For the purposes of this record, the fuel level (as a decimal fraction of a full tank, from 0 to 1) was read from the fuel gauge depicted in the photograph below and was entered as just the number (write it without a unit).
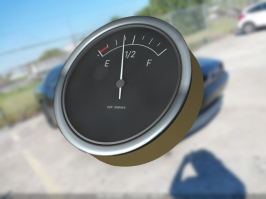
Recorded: 0.375
